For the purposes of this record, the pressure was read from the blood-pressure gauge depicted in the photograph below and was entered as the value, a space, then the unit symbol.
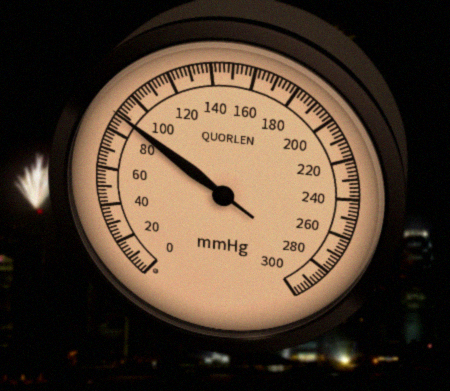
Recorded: 90 mmHg
